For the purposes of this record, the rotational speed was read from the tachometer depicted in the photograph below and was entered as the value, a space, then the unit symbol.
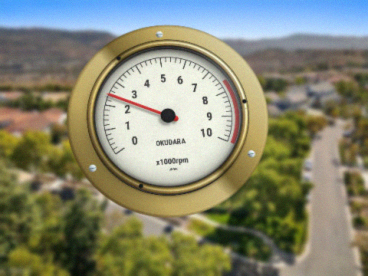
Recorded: 2400 rpm
